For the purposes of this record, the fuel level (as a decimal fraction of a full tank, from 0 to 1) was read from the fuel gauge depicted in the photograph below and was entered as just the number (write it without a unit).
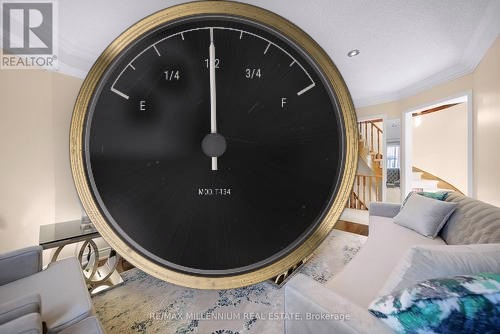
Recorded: 0.5
